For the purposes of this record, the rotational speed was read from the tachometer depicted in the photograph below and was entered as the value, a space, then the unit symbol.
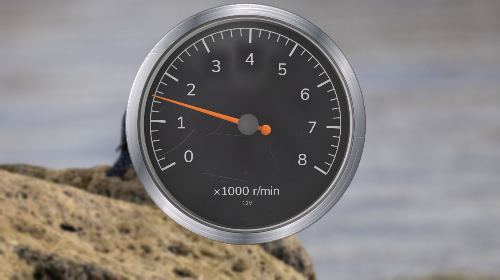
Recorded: 1500 rpm
